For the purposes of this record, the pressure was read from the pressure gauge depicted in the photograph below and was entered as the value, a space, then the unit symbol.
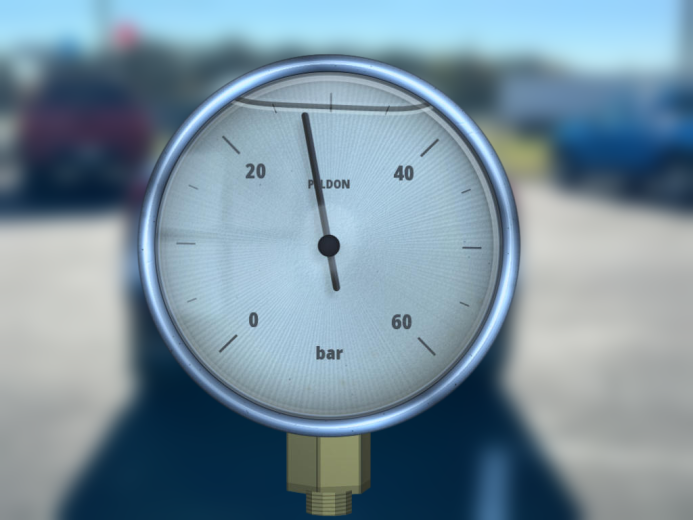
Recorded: 27.5 bar
